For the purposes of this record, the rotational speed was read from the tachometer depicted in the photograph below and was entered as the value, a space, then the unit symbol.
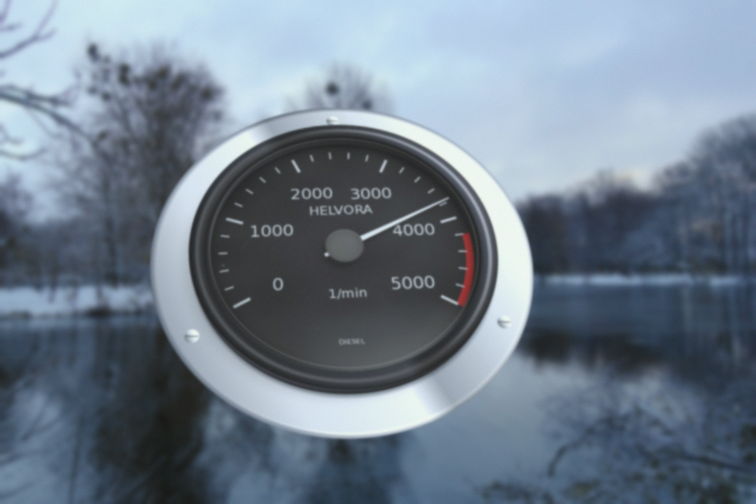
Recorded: 3800 rpm
